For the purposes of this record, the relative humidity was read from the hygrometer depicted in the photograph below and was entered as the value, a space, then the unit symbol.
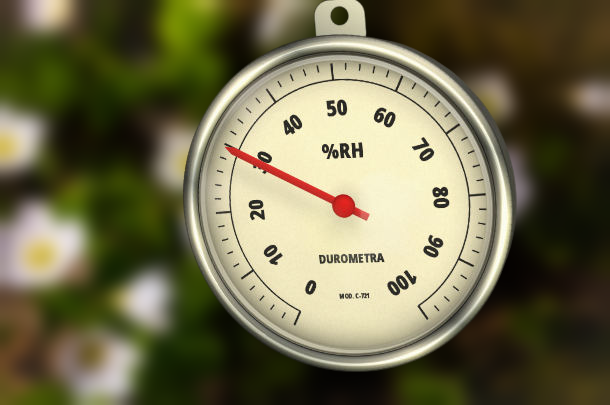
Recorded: 30 %
